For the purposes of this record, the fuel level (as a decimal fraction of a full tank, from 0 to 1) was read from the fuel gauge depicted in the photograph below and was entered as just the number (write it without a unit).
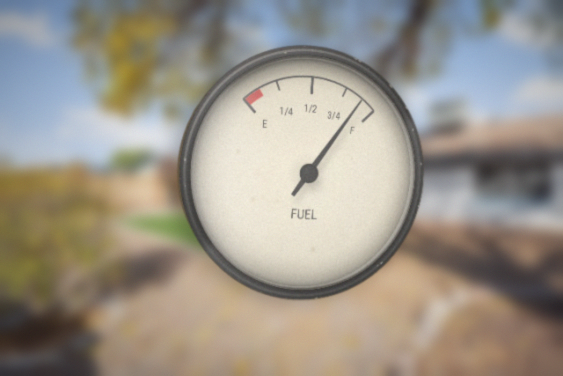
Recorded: 0.875
